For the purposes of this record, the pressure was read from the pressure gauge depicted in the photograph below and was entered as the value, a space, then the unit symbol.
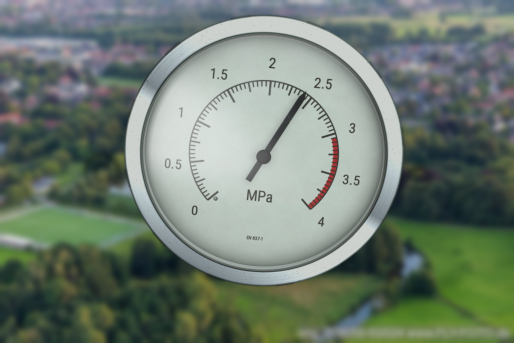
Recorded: 2.4 MPa
